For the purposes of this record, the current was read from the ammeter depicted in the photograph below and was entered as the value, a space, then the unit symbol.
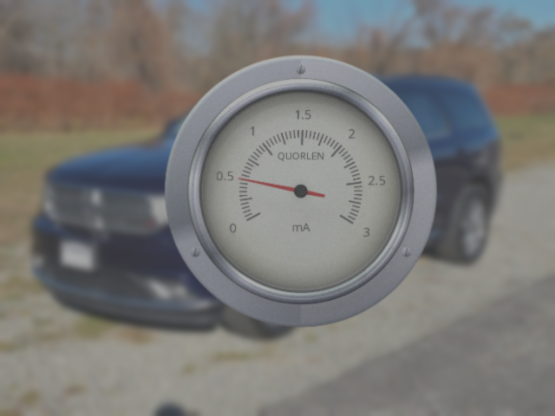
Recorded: 0.5 mA
